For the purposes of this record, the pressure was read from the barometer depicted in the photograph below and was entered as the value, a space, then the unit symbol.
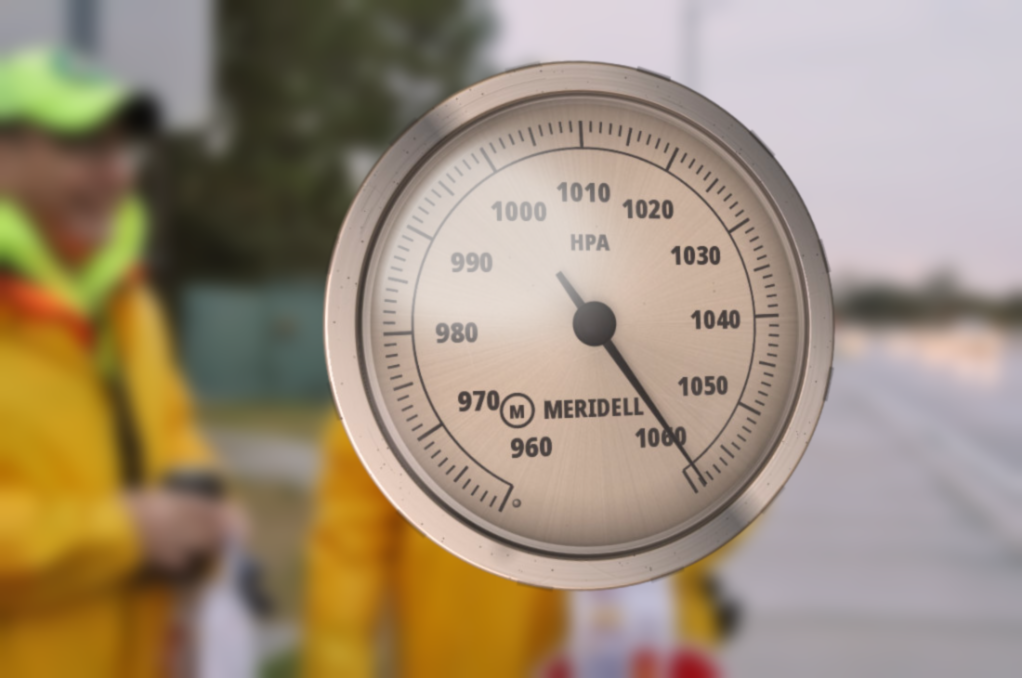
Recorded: 1059 hPa
